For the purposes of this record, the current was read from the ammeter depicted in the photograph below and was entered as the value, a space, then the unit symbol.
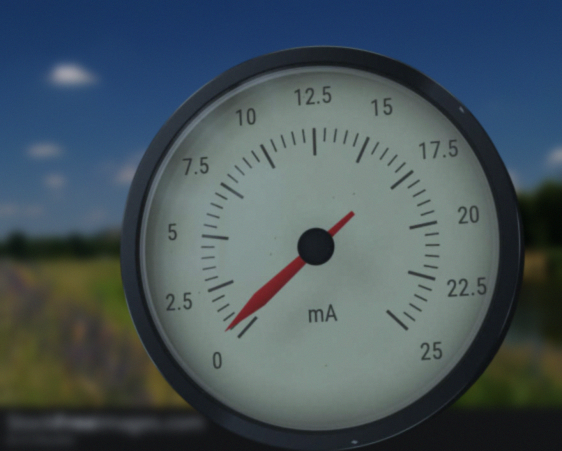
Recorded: 0.5 mA
